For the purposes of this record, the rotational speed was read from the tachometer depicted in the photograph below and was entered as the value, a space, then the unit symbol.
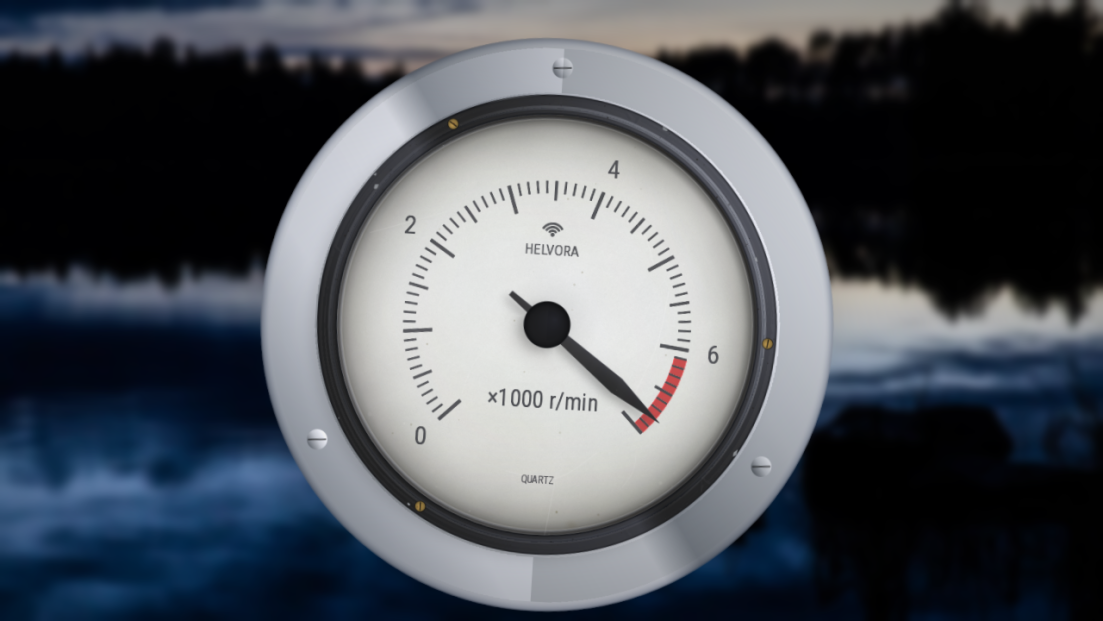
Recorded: 6800 rpm
